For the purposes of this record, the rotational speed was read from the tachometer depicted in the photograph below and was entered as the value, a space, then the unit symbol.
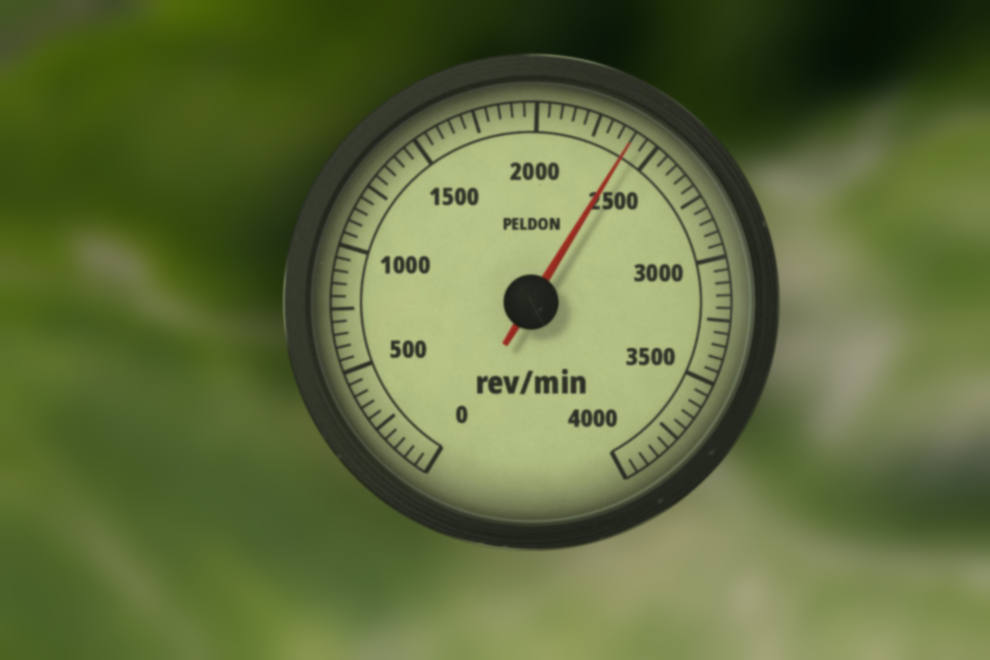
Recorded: 2400 rpm
